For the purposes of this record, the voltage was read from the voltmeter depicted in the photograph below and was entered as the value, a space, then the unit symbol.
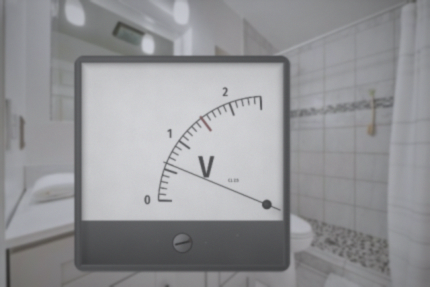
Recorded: 0.6 V
